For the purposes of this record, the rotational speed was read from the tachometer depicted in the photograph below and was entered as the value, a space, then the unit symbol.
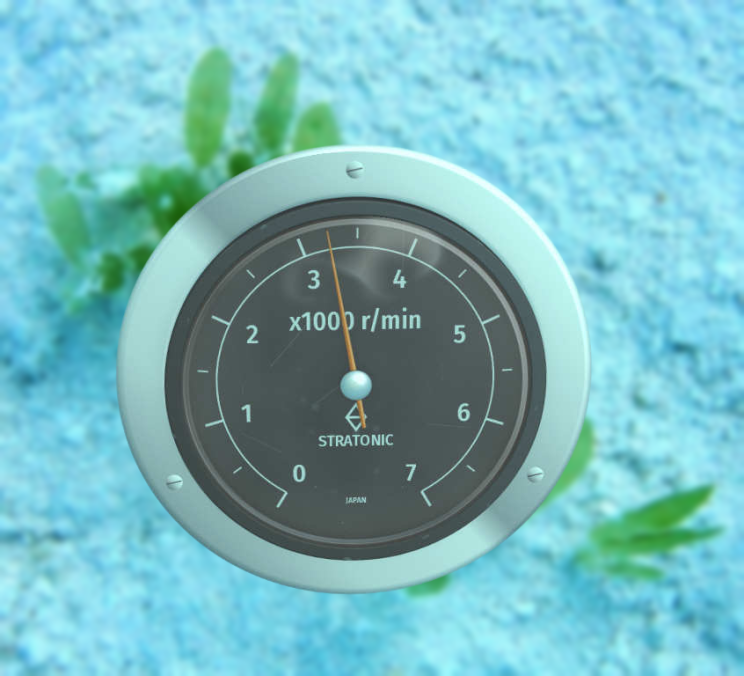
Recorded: 3250 rpm
